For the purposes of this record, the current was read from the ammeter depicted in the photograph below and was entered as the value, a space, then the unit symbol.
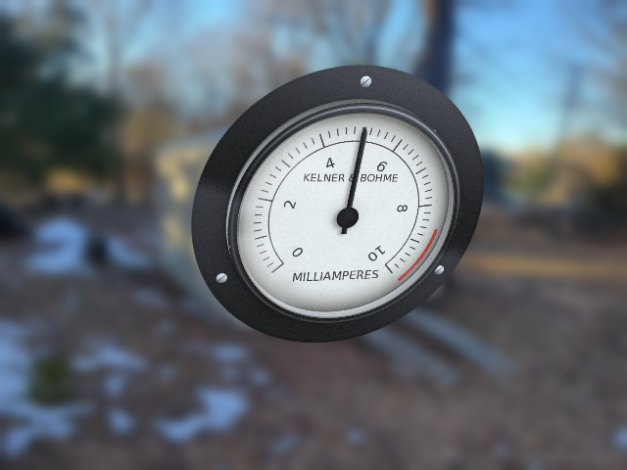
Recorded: 5 mA
